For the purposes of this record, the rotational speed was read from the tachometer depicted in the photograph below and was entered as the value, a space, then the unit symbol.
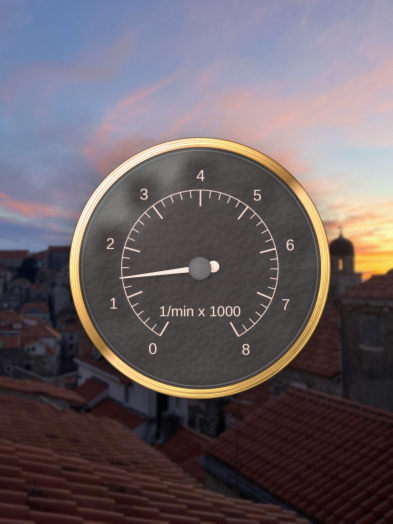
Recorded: 1400 rpm
